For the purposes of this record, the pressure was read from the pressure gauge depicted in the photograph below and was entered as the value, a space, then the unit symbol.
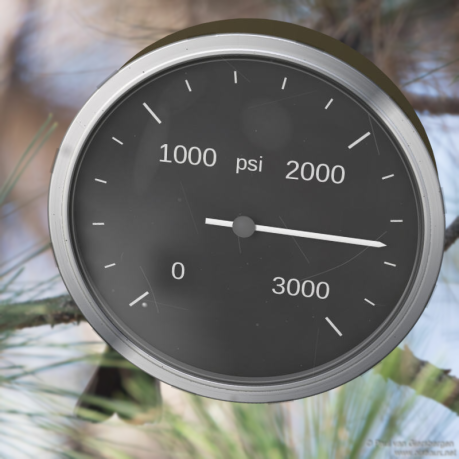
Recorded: 2500 psi
